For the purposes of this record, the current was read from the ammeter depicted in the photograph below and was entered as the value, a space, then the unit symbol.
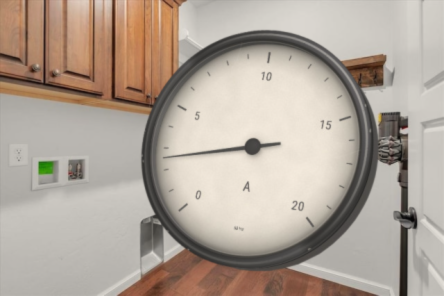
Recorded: 2.5 A
